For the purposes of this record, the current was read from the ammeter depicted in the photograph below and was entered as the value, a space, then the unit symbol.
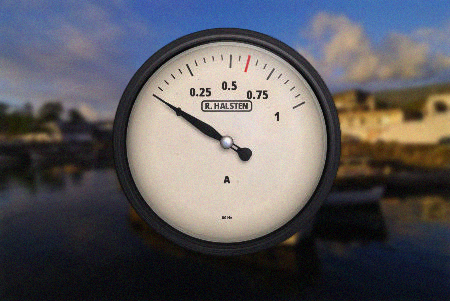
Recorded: 0 A
